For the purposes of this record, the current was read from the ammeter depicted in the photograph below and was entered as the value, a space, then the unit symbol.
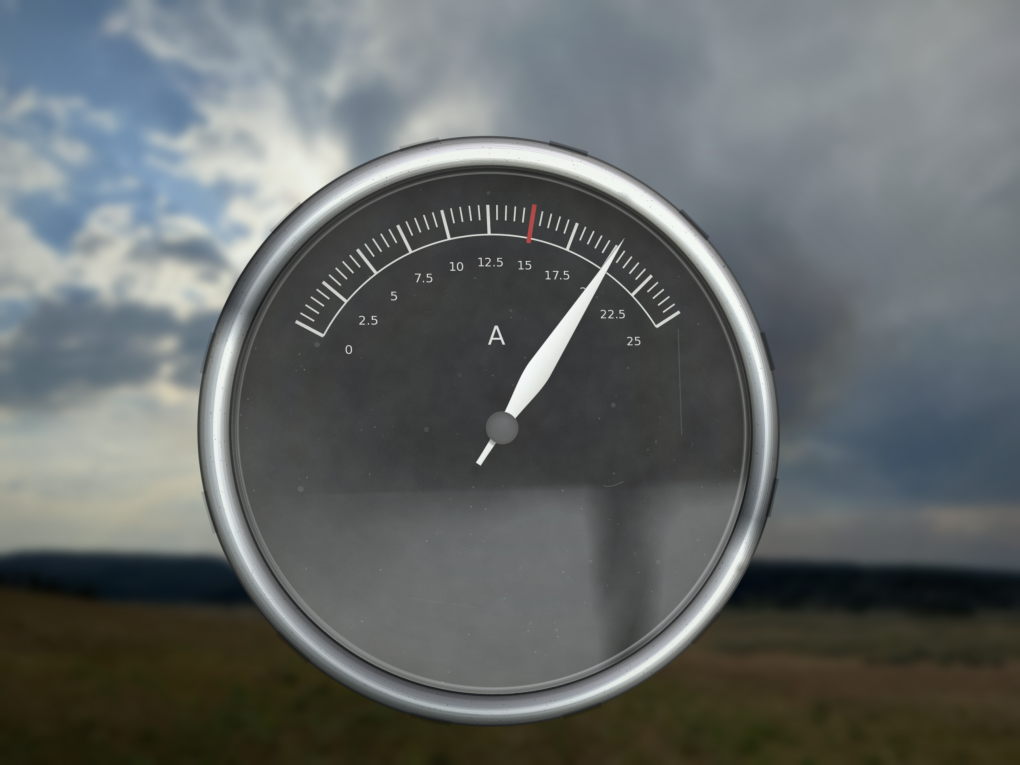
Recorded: 20 A
